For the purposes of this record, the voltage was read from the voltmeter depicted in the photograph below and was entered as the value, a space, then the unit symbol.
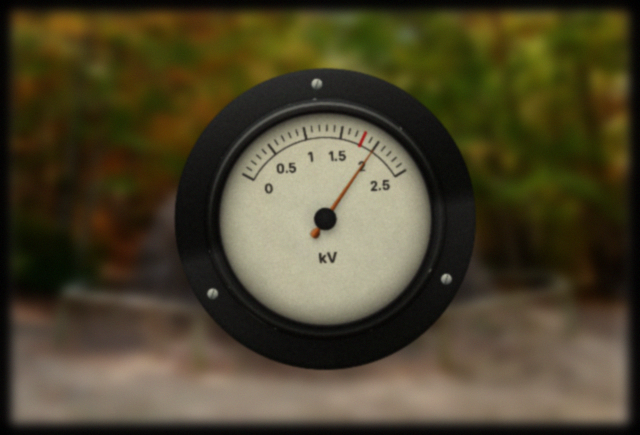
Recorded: 2 kV
